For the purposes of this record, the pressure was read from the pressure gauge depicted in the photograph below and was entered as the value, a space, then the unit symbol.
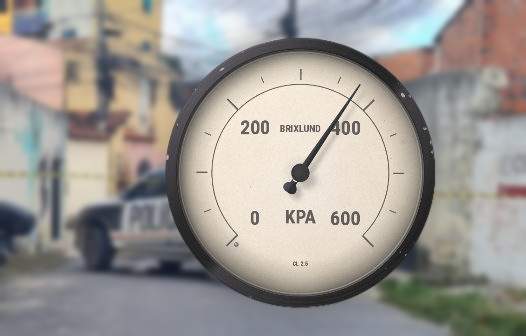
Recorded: 375 kPa
